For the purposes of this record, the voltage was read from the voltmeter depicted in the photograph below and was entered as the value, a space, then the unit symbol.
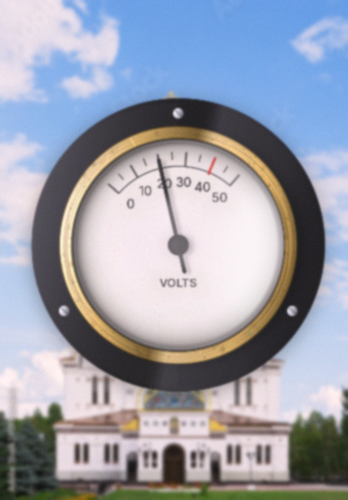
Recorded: 20 V
